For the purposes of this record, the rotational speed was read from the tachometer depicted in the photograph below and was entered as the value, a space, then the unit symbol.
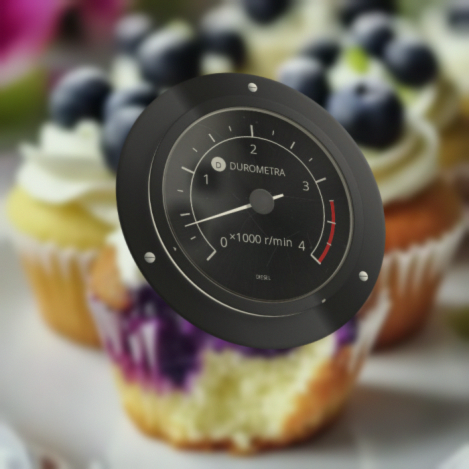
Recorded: 375 rpm
